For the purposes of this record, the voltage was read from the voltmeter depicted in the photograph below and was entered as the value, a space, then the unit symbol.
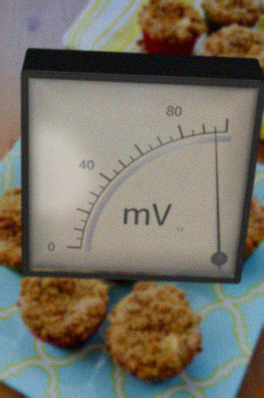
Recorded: 95 mV
